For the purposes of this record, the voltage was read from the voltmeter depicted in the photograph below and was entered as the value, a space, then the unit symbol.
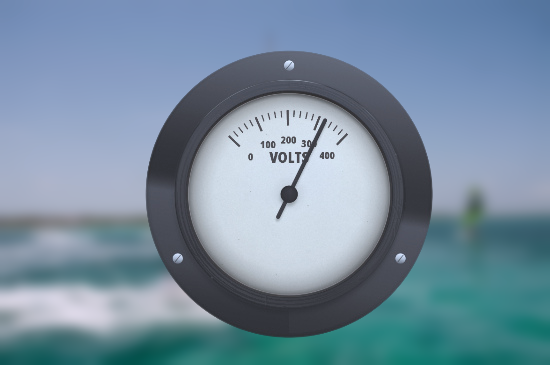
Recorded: 320 V
